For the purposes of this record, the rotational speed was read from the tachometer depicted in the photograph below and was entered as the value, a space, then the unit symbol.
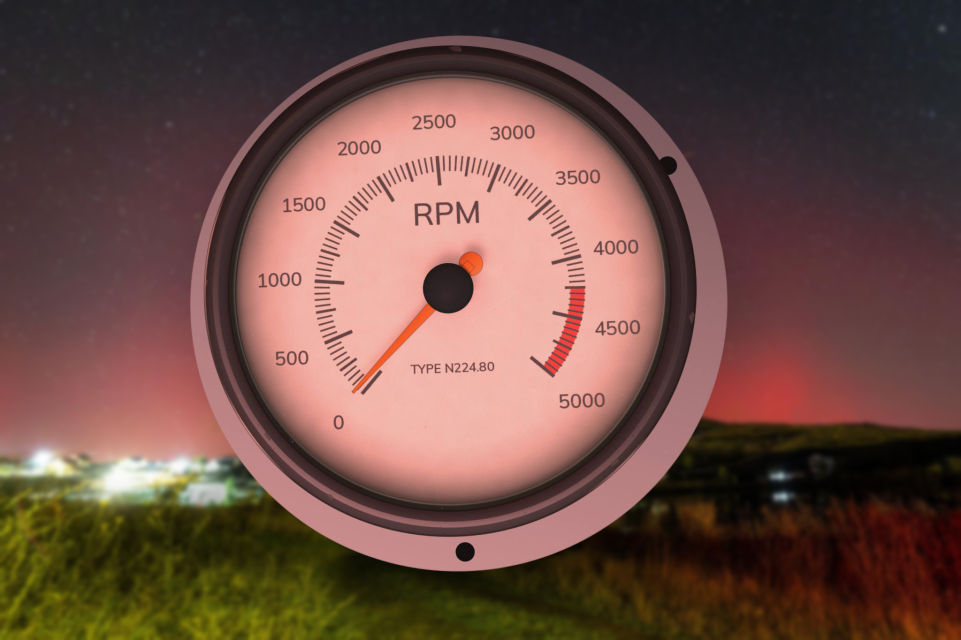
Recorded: 50 rpm
